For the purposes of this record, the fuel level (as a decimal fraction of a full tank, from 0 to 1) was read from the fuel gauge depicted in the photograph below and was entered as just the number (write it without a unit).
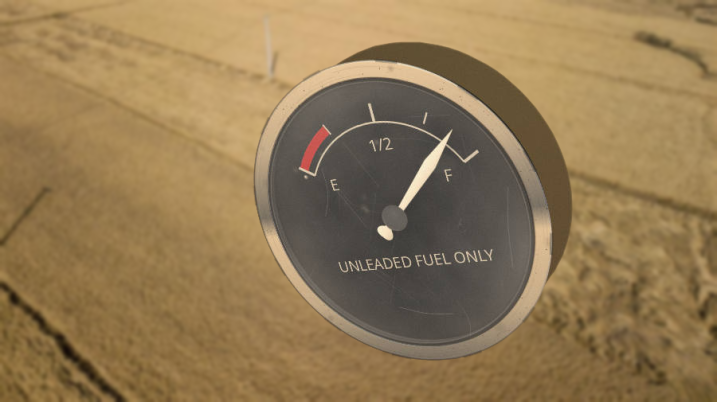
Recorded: 0.875
